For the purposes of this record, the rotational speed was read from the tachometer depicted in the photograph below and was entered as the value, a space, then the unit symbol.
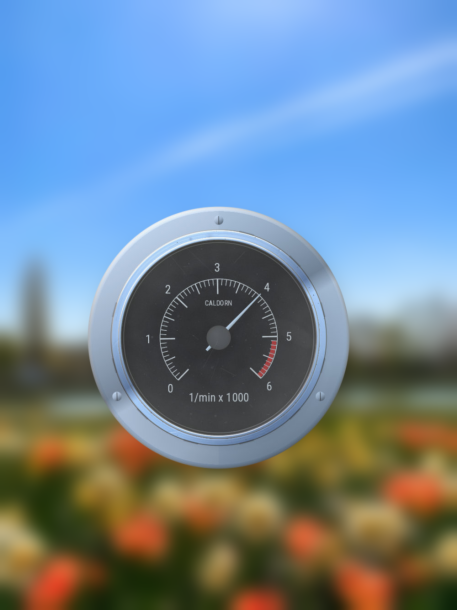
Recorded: 4000 rpm
